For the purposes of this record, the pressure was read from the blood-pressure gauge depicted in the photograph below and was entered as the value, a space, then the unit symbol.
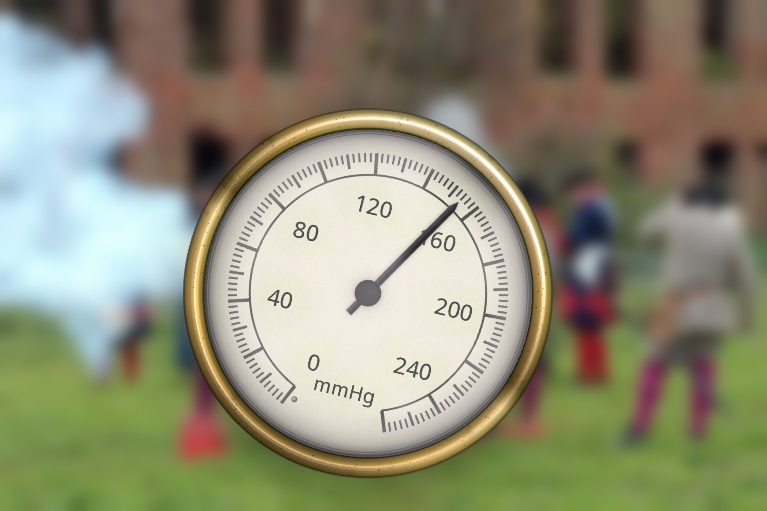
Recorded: 154 mmHg
